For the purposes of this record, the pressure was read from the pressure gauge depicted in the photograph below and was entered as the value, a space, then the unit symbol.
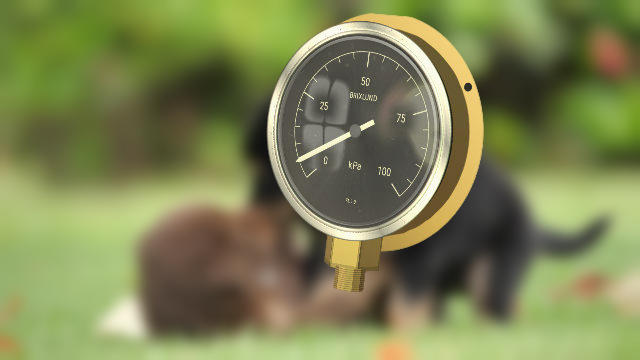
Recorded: 5 kPa
